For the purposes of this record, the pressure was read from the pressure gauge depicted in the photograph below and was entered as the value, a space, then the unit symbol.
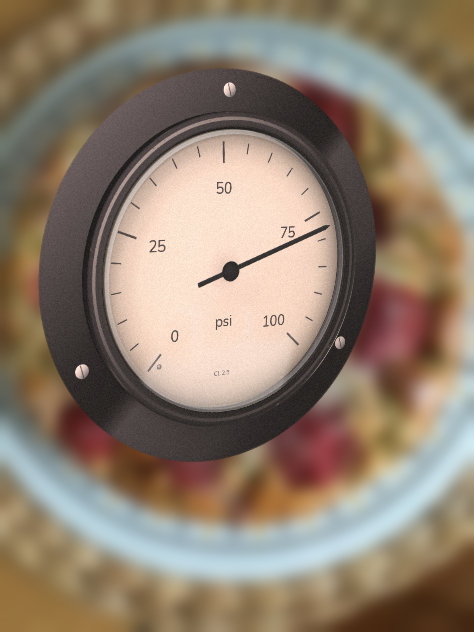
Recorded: 77.5 psi
